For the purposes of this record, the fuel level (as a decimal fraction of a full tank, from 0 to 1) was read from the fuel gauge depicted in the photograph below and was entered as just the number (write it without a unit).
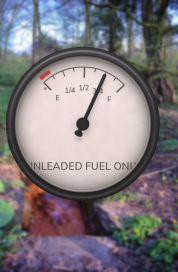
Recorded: 0.75
